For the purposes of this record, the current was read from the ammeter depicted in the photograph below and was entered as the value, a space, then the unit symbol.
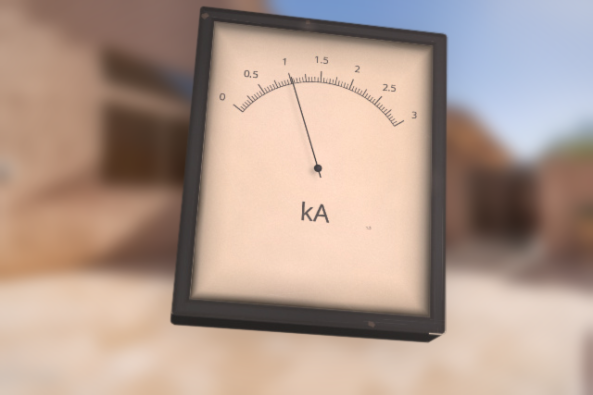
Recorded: 1 kA
